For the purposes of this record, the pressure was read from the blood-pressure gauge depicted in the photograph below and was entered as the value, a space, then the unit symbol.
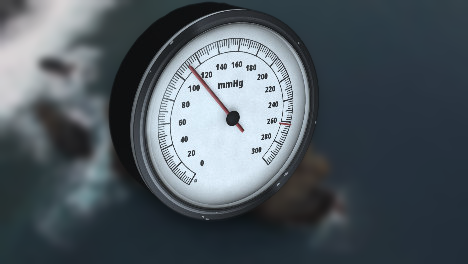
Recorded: 110 mmHg
